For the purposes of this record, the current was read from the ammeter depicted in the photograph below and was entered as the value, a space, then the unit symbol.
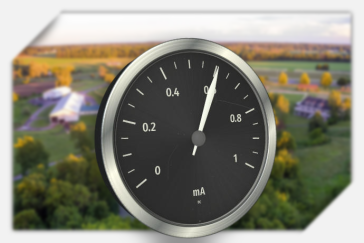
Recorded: 0.6 mA
